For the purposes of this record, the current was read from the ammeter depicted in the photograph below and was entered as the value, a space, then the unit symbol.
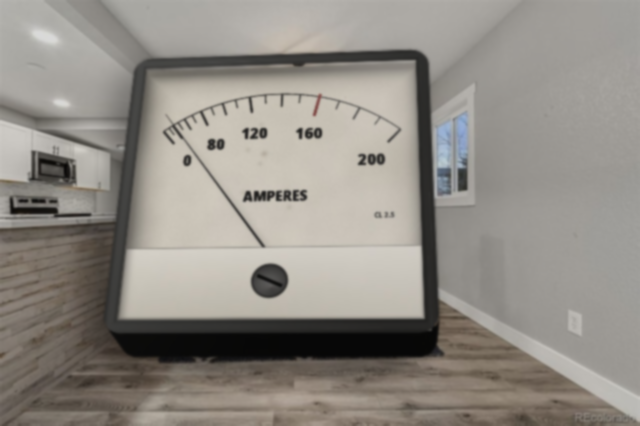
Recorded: 40 A
